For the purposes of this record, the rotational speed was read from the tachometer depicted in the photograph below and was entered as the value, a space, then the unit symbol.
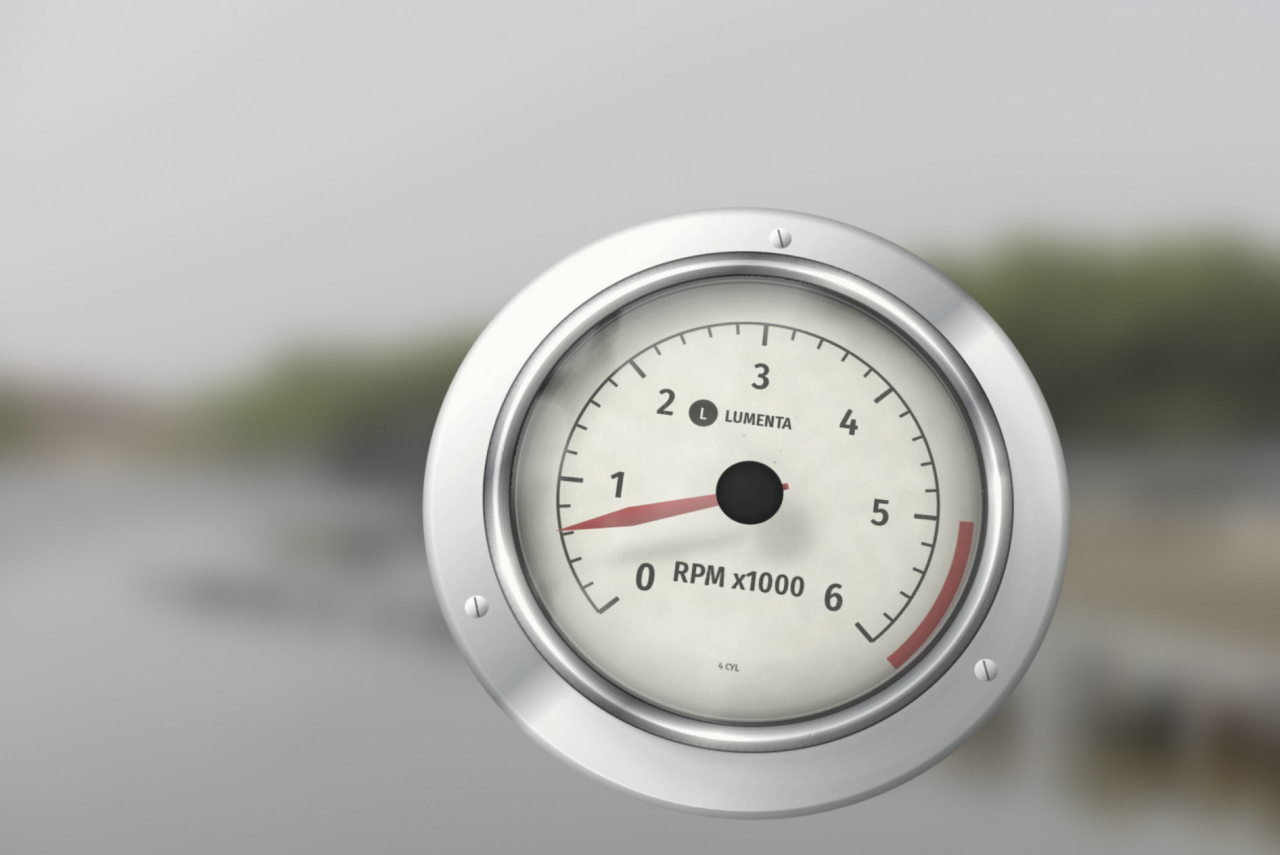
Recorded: 600 rpm
